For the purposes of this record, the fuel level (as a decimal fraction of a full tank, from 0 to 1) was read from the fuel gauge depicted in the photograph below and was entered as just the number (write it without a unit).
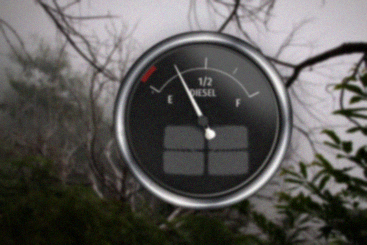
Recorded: 0.25
